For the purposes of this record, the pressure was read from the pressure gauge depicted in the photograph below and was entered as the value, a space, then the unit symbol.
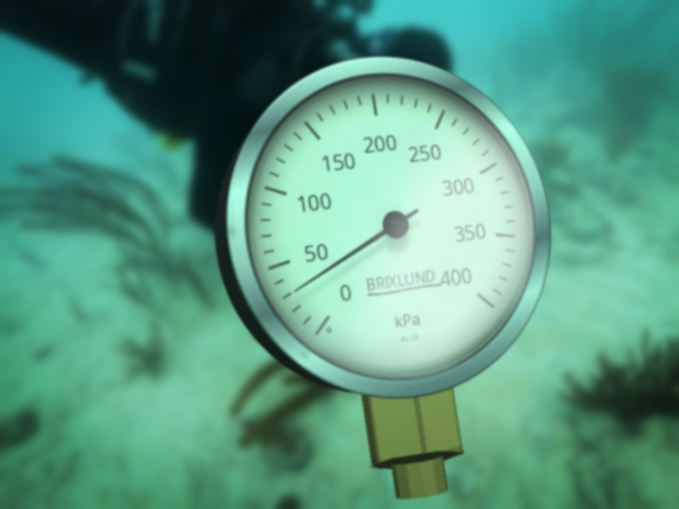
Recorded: 30 kPa
